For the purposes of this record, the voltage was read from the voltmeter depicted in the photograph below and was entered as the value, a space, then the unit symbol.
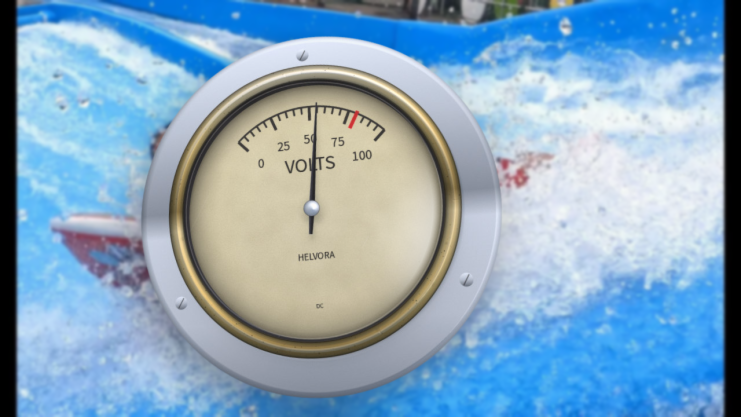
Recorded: 55 V
